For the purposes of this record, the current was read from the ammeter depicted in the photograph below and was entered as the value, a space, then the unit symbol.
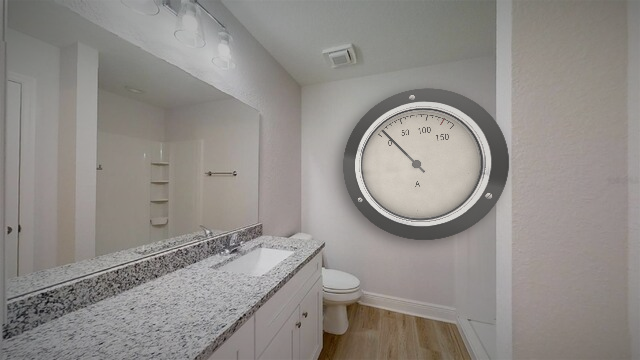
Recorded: 10 A
